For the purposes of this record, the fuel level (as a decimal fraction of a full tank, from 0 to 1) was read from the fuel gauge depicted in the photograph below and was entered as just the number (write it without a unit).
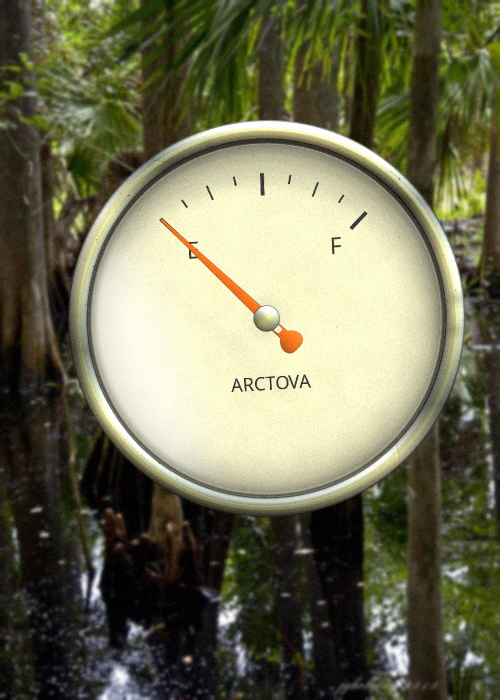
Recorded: 0
